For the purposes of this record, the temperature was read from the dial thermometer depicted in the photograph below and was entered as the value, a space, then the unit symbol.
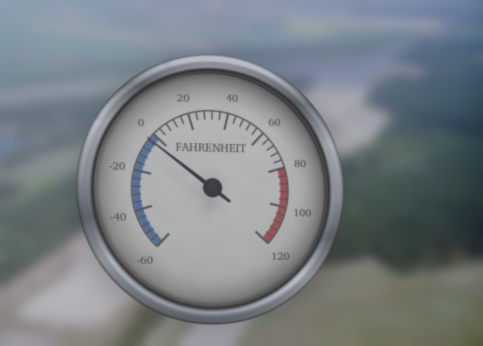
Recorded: -4 °F
